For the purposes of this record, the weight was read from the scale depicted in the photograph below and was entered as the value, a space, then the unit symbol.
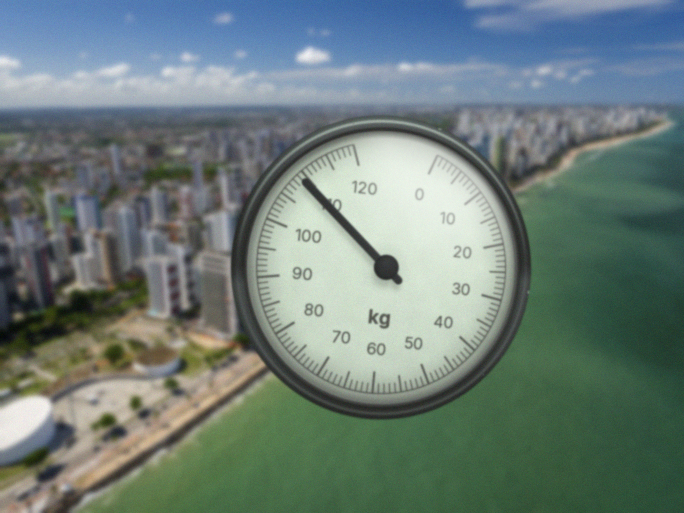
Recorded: 109 kg
